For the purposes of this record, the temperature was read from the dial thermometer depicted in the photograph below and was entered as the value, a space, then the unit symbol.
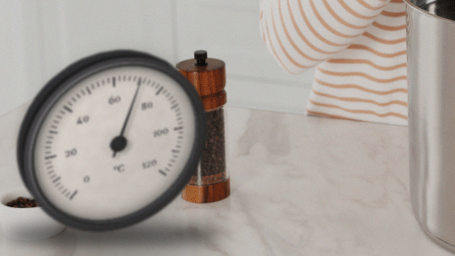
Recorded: 70 °C
